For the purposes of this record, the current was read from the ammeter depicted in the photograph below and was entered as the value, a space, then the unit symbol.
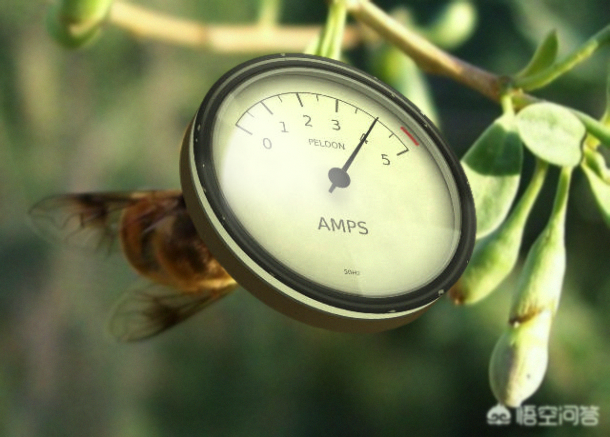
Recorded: 4 A
